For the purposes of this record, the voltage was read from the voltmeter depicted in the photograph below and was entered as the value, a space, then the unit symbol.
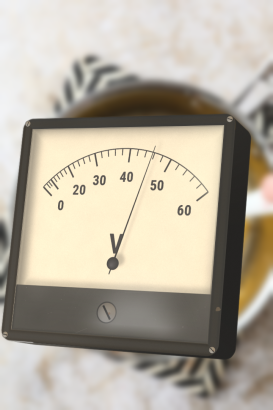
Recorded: 46 V
